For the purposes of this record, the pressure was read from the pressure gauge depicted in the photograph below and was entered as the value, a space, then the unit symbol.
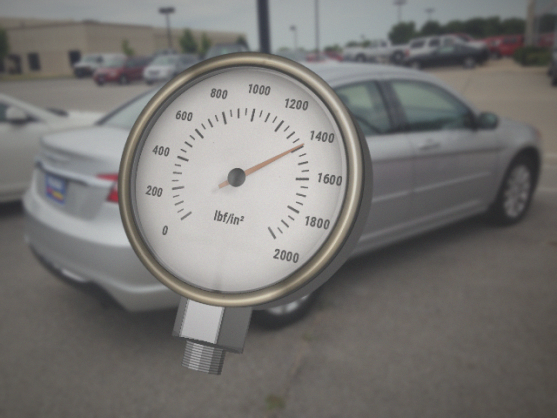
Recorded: 1400 psi
